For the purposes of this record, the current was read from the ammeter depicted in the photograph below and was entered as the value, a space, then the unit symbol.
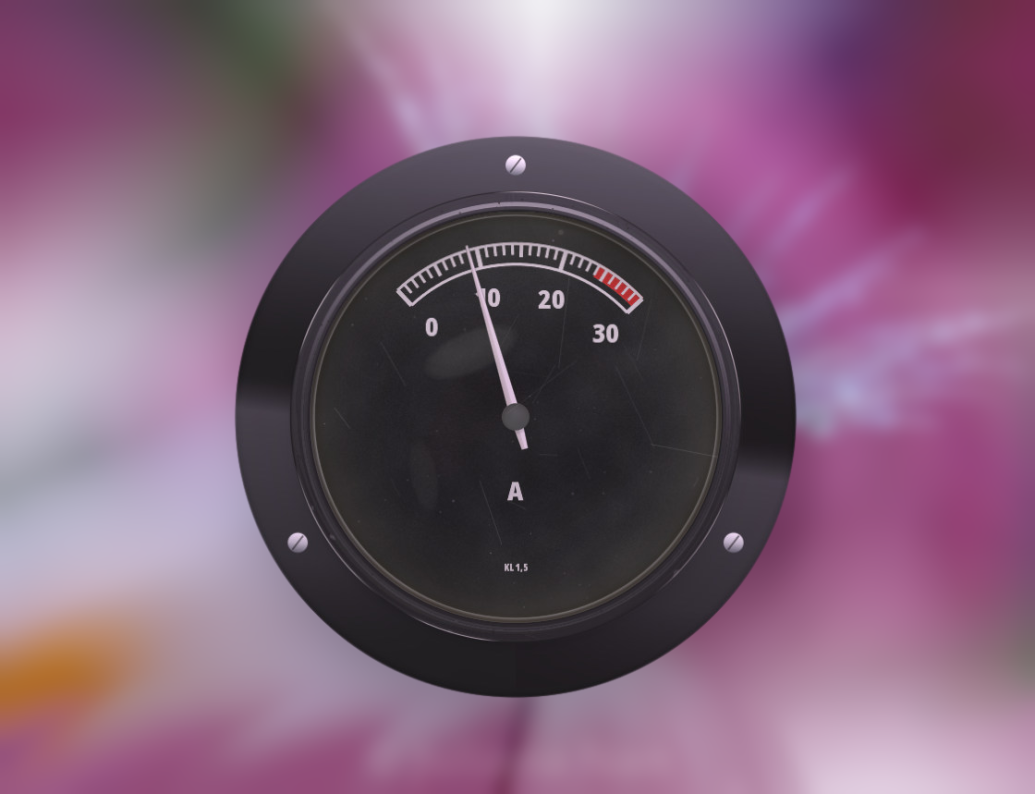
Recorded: 9 A
